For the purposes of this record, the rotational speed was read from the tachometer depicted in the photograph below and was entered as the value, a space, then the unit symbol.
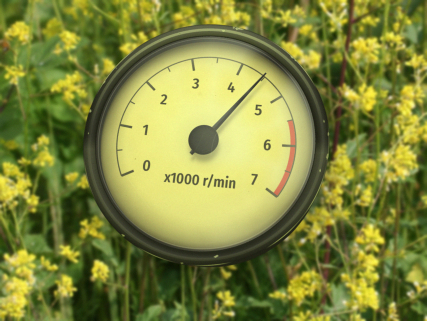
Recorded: 4500 rpm
